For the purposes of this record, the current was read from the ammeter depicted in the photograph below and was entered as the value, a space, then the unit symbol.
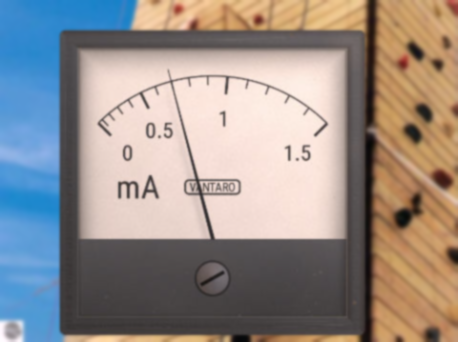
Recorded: 0.7 mA
